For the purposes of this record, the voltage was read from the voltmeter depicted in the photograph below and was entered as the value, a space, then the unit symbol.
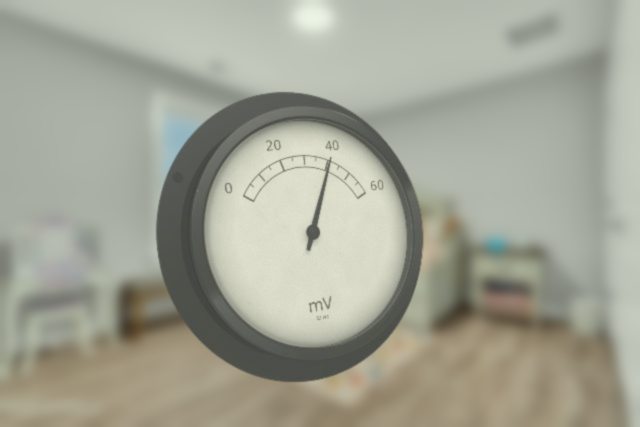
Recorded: 40 mV
